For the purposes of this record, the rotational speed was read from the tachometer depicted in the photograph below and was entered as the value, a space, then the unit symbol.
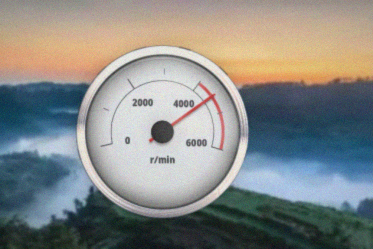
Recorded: 4500 rpm
